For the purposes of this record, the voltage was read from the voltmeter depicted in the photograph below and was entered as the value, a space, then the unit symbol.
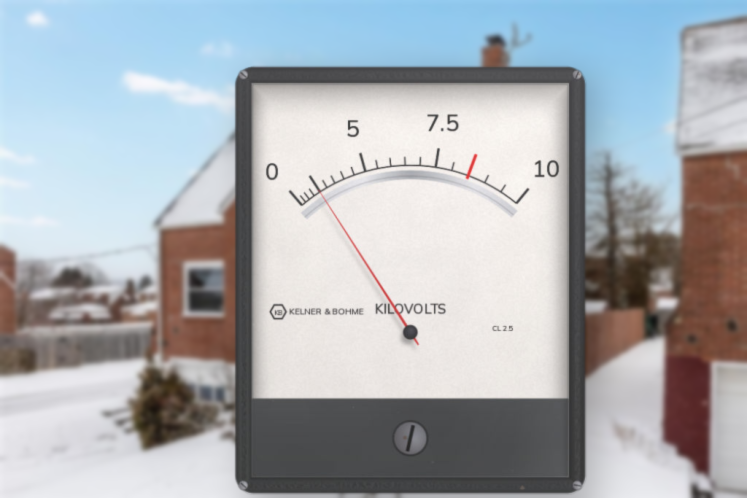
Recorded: 2.5 kV
